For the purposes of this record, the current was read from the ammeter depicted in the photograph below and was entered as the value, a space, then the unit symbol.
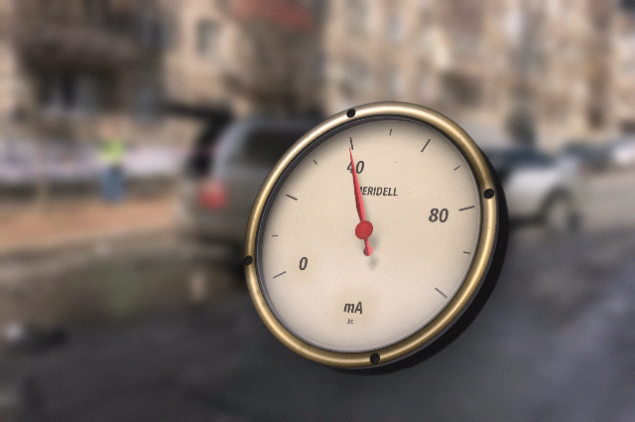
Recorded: 40 mA
